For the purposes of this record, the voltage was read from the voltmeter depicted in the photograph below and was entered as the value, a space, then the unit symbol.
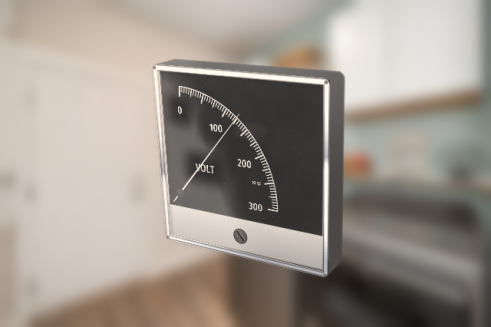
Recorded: 125 V
